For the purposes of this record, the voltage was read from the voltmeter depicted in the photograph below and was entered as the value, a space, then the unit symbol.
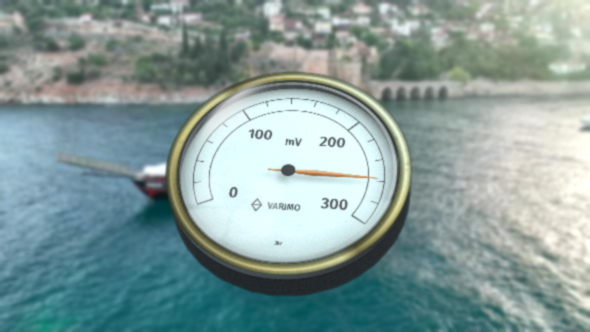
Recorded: 260 mV
